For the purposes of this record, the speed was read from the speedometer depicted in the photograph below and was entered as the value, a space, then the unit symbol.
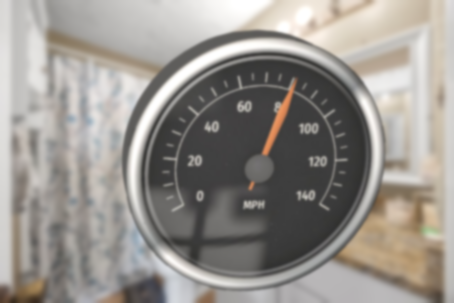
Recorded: 80 mph
